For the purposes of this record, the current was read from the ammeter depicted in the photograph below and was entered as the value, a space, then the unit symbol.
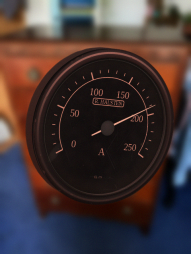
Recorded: 190 A
